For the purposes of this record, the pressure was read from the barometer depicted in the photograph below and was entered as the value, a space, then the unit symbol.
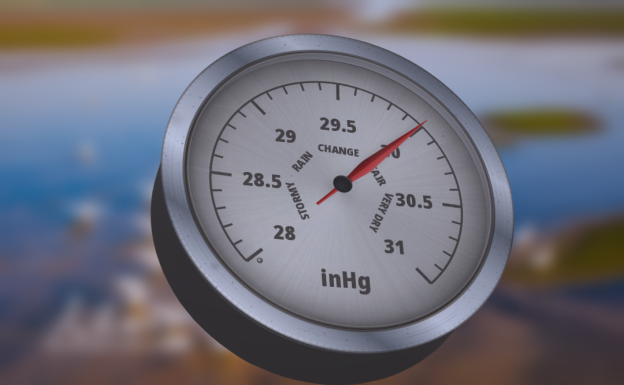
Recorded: 30 inHg
